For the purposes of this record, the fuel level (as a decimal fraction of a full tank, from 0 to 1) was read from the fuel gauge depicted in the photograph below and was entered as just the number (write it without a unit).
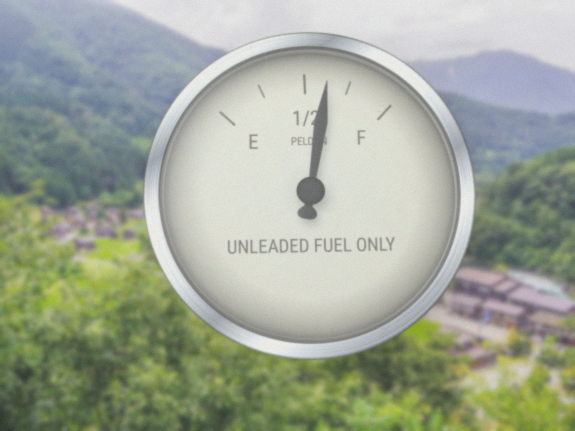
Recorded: 0.625
